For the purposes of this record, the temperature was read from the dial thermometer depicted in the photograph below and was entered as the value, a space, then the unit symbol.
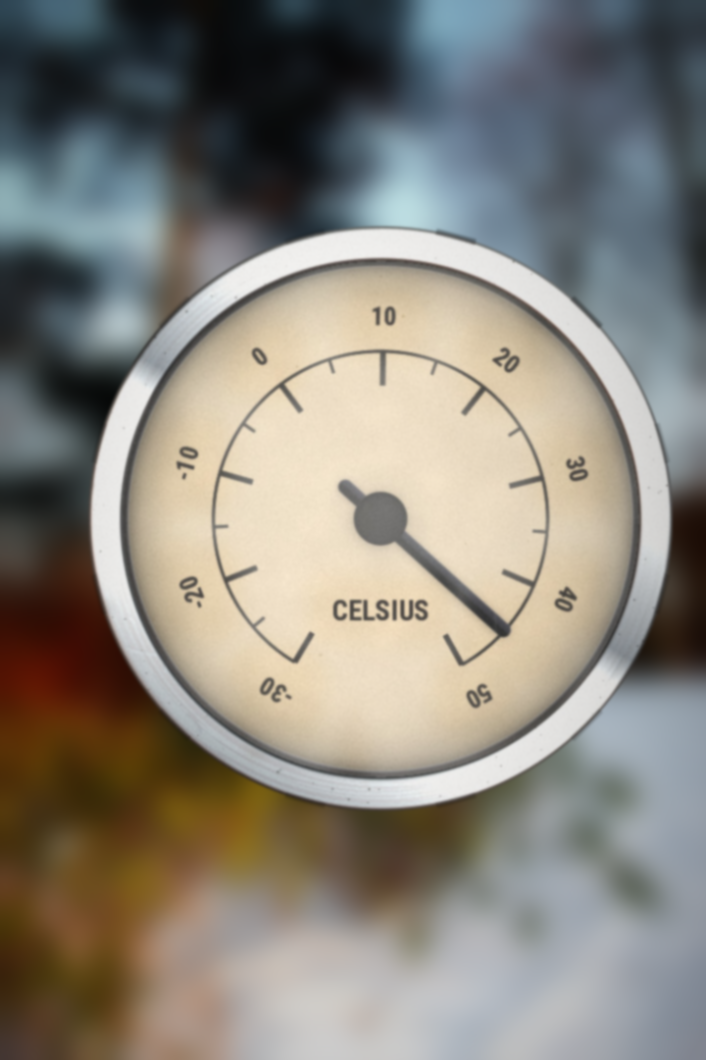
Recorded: 45 °C
